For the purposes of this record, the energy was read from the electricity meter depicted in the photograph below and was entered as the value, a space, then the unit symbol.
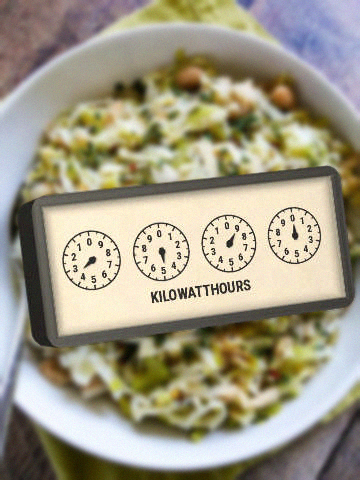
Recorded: 3490 kWh
